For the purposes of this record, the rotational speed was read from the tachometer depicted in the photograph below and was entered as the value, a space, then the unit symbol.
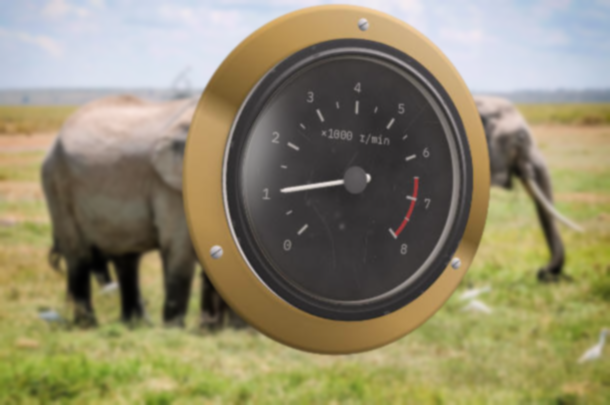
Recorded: 1000 rpm
